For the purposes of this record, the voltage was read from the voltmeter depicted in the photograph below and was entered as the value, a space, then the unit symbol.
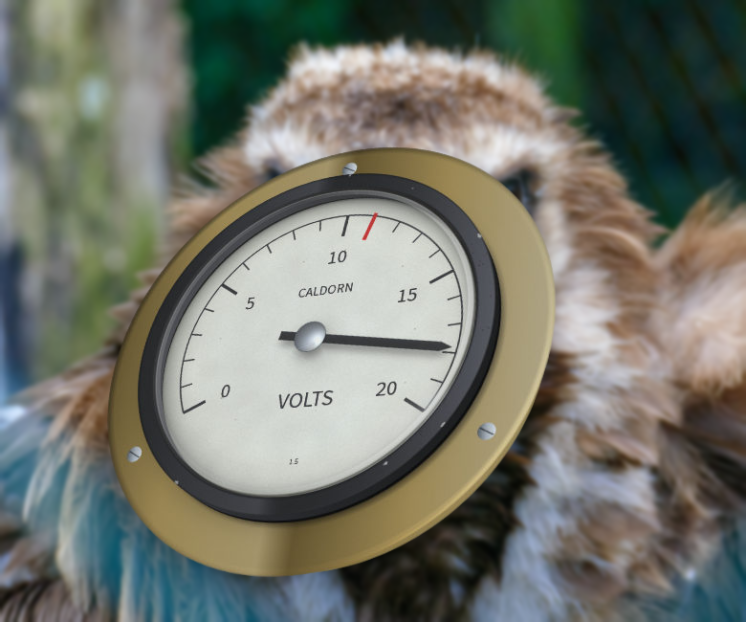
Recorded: 18 V
